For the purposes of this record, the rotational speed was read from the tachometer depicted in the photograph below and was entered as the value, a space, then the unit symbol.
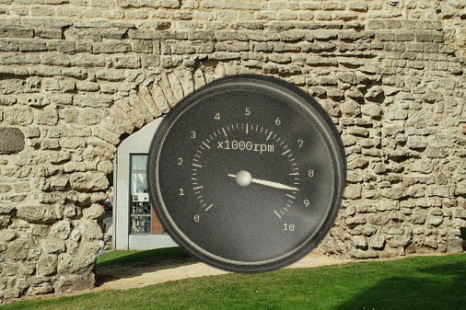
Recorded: 8600 rpm
